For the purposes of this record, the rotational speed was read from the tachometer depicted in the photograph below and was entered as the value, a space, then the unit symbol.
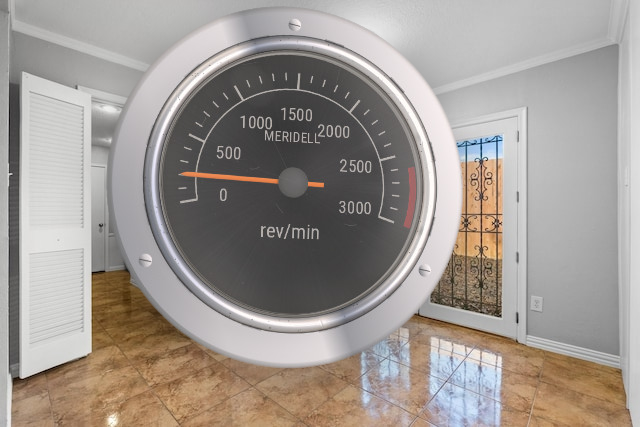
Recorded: 200 rpm
